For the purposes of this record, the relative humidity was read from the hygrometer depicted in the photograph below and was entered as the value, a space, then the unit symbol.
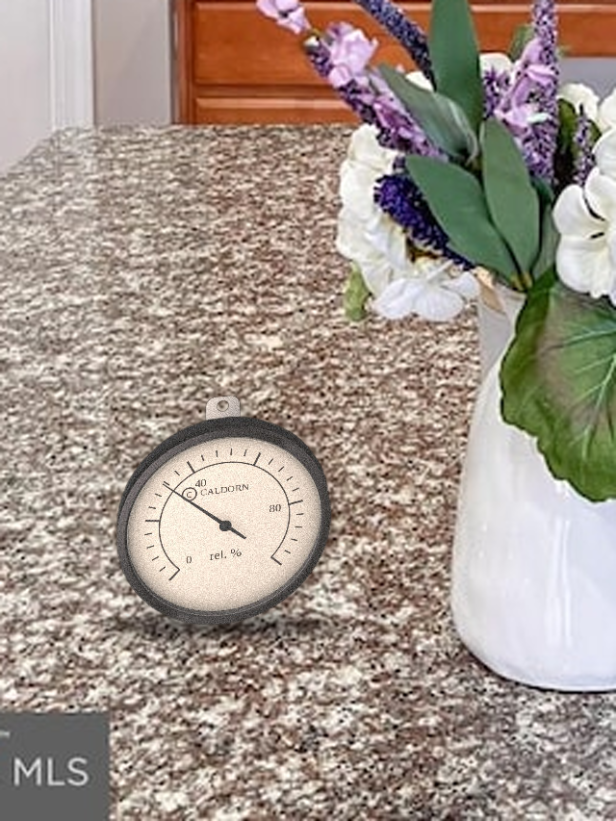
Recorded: 32 %
